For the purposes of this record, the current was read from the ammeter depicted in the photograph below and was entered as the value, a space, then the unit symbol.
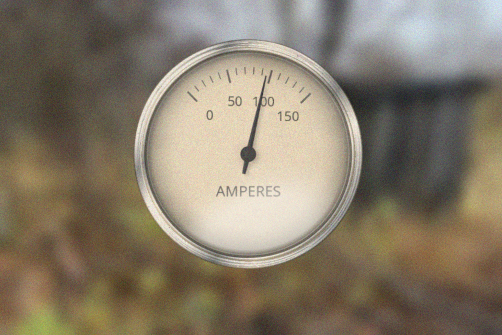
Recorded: 95 A
